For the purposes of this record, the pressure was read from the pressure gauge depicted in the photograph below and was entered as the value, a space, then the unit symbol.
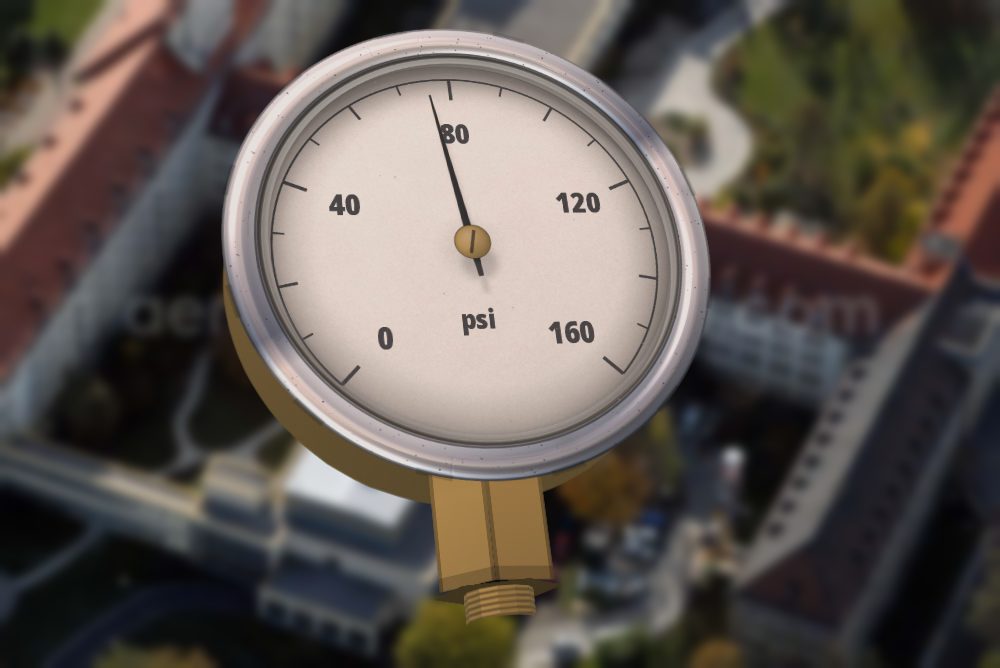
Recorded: 75 psi
